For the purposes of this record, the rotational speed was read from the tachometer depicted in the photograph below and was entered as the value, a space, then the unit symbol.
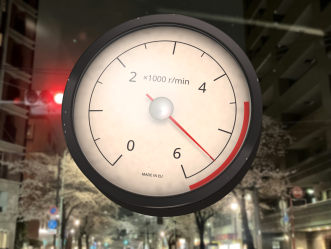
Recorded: 5500 rpm
